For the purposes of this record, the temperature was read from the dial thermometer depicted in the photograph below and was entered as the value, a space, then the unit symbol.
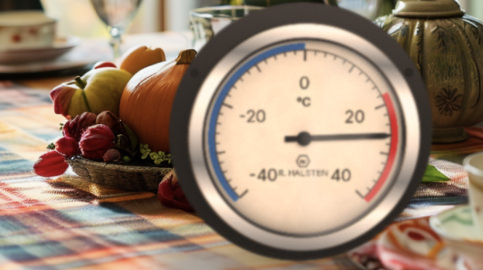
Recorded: 26 °C
